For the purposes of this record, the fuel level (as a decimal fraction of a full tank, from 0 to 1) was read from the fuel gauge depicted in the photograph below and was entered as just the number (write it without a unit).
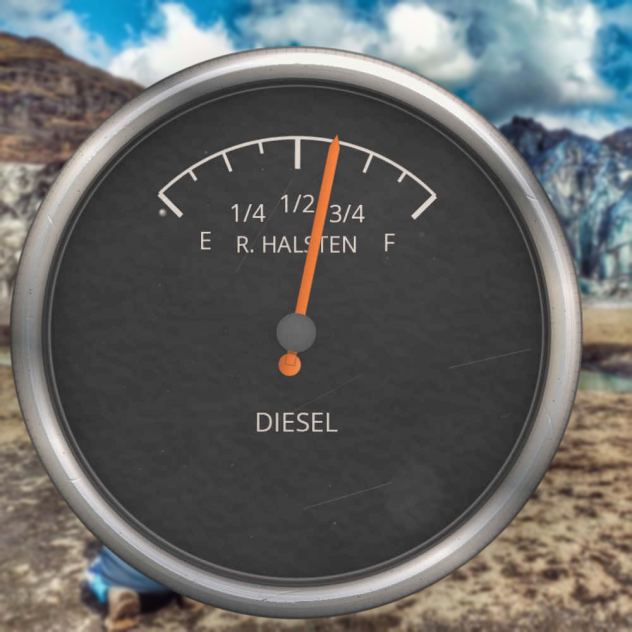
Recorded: 0.625
